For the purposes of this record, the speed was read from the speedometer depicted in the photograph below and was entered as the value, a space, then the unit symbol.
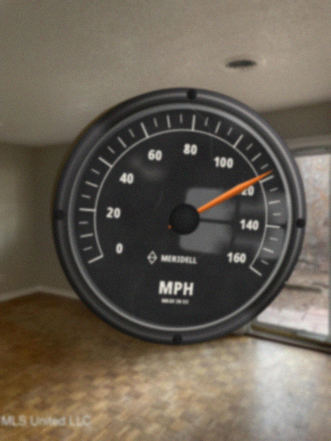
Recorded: 117.5 mph
